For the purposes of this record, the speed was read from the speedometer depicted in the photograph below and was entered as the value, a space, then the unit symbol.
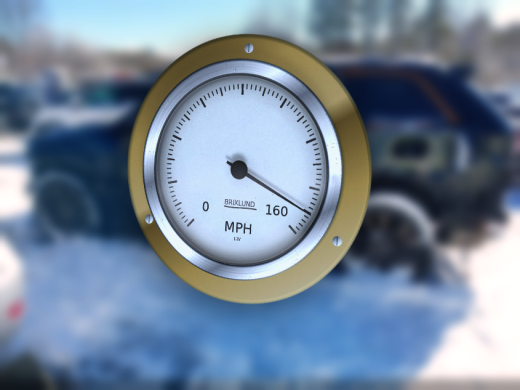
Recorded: 150 mph
